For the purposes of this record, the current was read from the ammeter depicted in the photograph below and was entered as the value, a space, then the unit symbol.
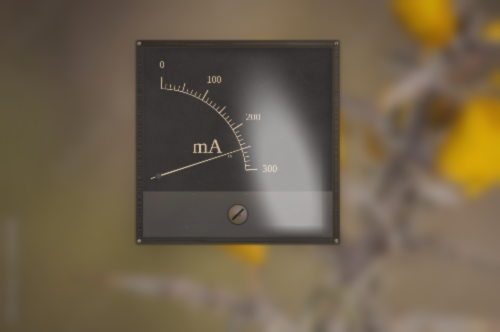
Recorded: 250 mA
